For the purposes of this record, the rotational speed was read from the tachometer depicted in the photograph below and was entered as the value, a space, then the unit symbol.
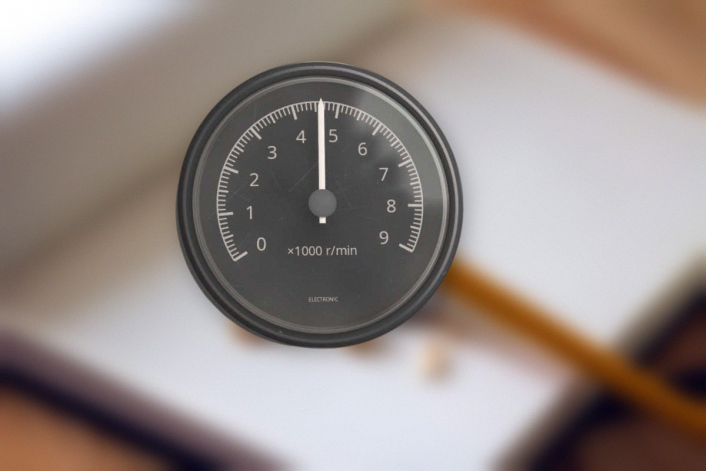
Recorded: 4600 rpm
